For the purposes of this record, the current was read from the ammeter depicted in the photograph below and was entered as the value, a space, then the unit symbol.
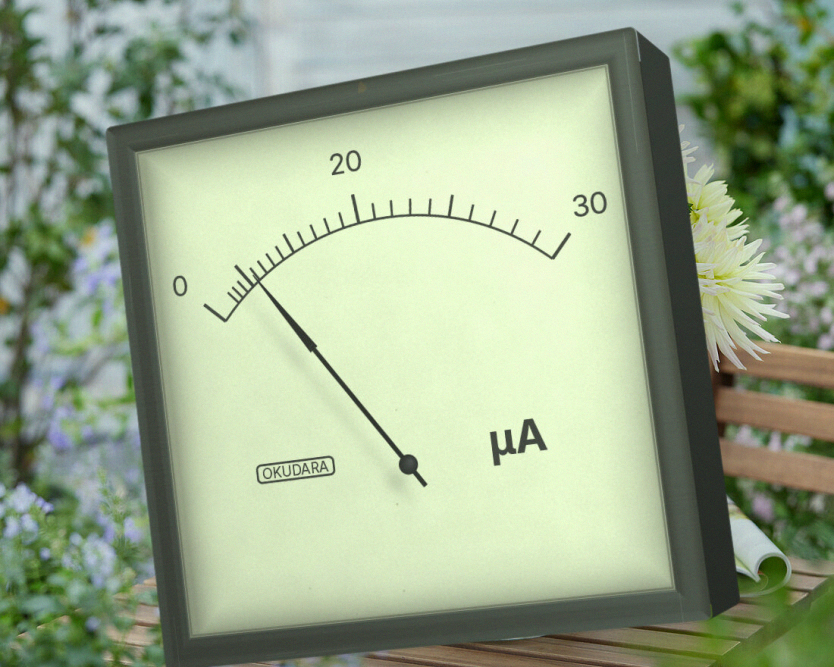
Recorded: 11 µA
